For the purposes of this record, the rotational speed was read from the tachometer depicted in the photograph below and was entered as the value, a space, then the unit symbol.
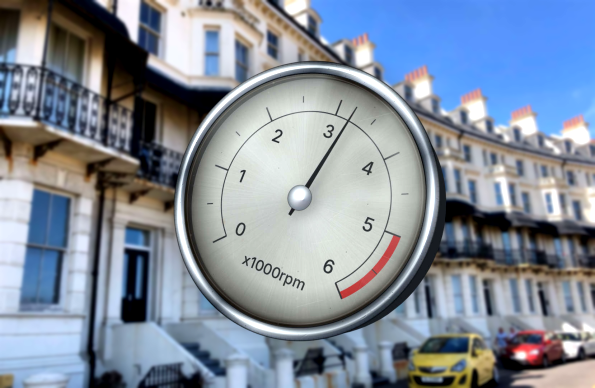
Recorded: 3250 rpm
